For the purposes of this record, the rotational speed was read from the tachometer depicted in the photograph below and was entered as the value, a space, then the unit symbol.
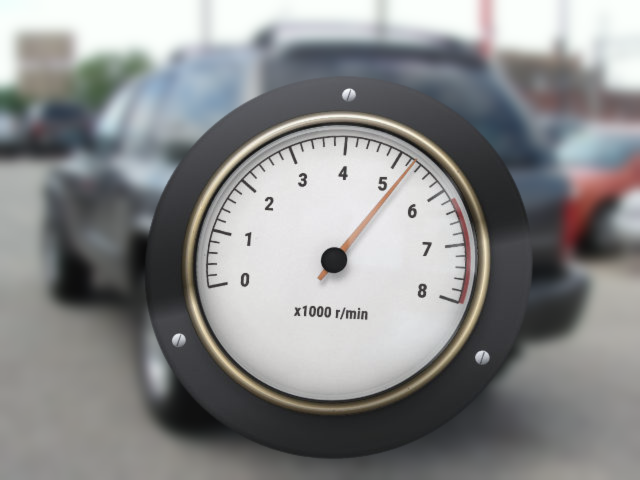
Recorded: 5300 rpm
